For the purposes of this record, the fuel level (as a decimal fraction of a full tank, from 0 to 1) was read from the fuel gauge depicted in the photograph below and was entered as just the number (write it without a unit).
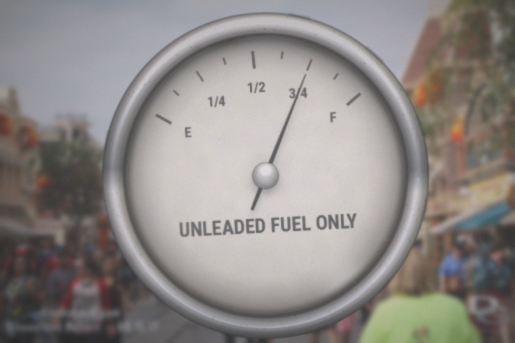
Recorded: 0.75
